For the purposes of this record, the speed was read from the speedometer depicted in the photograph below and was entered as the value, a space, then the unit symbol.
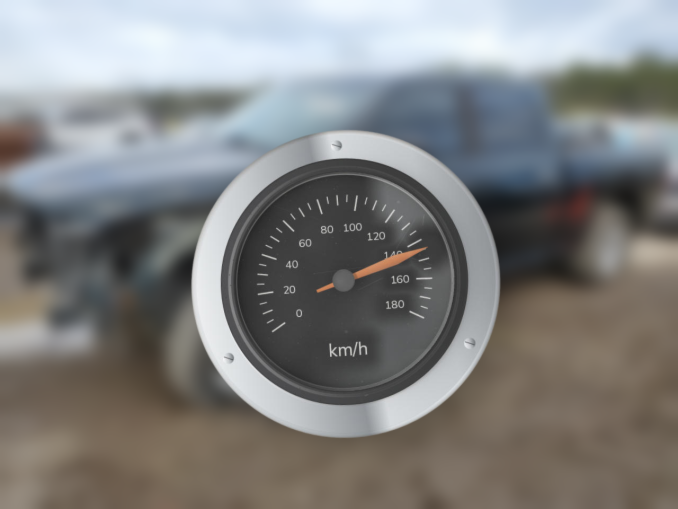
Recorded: 145 km/h
